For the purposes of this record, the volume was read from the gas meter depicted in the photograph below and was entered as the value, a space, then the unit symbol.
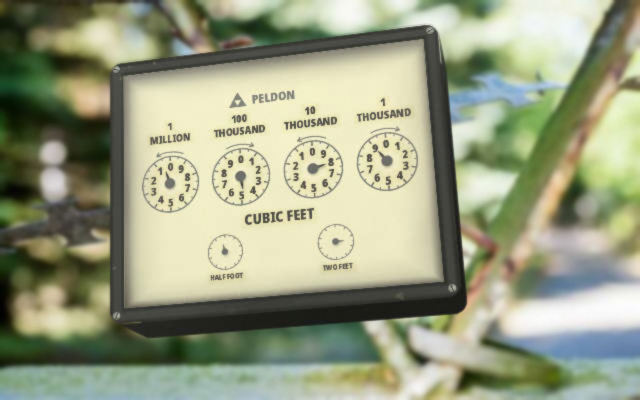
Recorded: 47900 ft³
